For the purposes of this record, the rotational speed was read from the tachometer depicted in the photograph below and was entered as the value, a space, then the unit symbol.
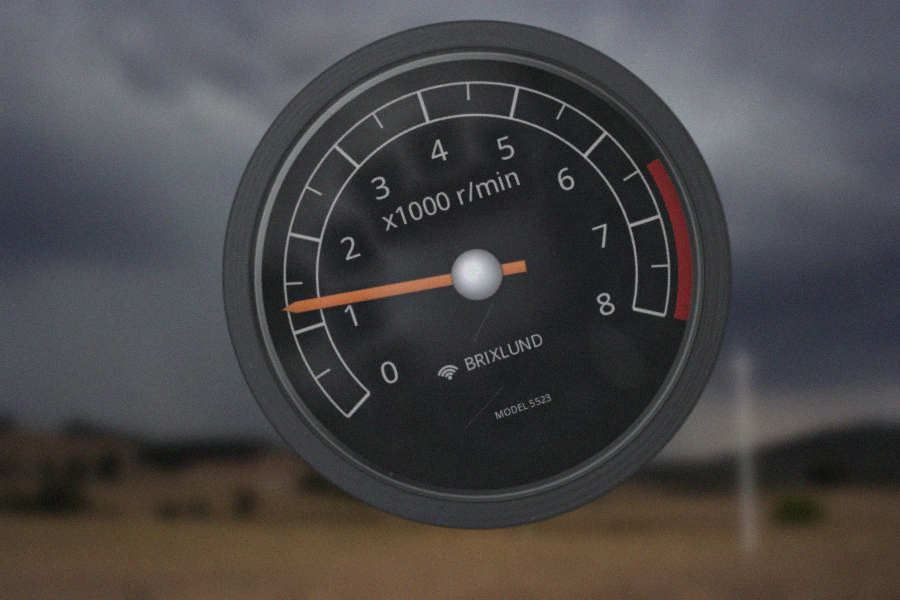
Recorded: 1250 rpm
